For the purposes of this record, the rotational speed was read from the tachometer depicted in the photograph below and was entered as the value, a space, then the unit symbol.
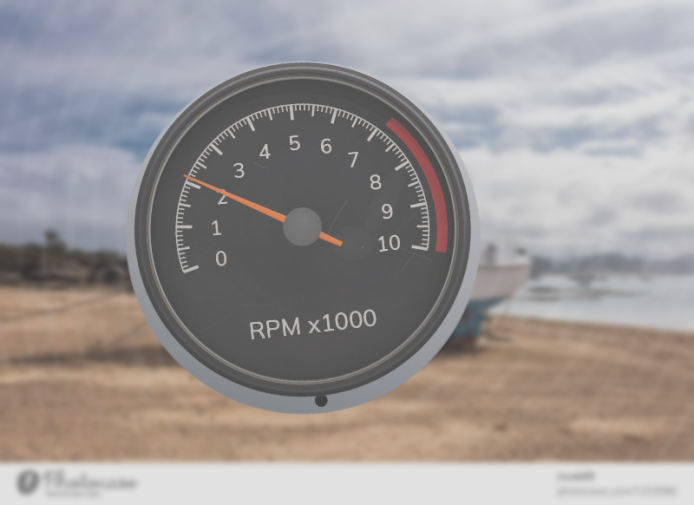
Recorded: 2100 rpm
